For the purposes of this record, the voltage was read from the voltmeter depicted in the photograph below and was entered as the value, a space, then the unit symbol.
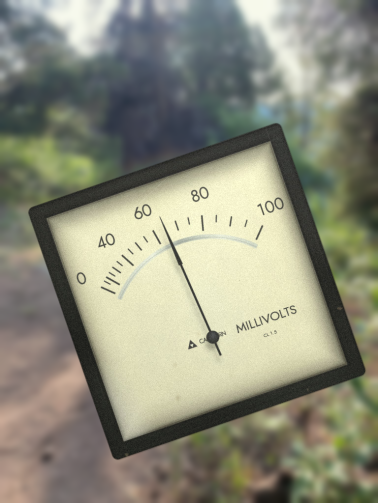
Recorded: 65 mV
